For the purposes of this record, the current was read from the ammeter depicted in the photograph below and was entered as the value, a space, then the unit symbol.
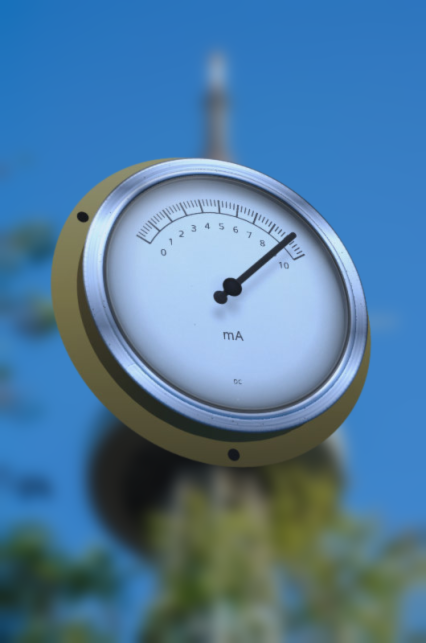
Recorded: 9 mA
